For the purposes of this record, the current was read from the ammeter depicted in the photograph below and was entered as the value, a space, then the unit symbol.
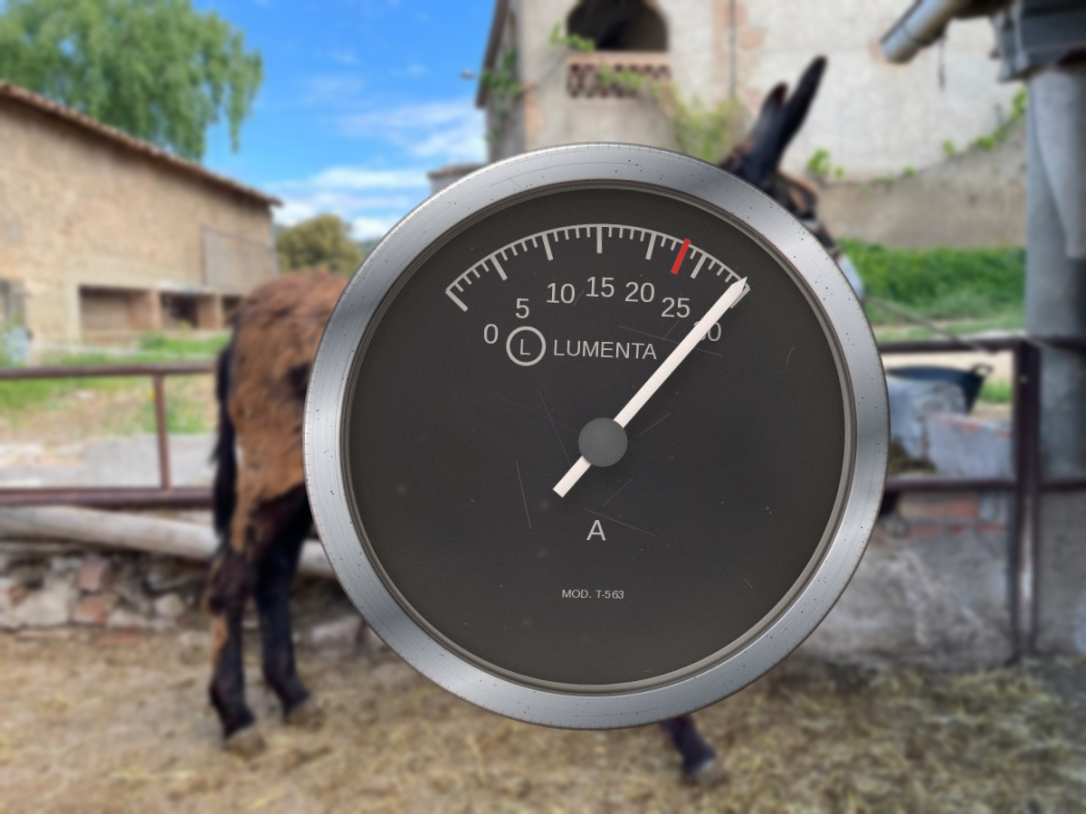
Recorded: 29 A
